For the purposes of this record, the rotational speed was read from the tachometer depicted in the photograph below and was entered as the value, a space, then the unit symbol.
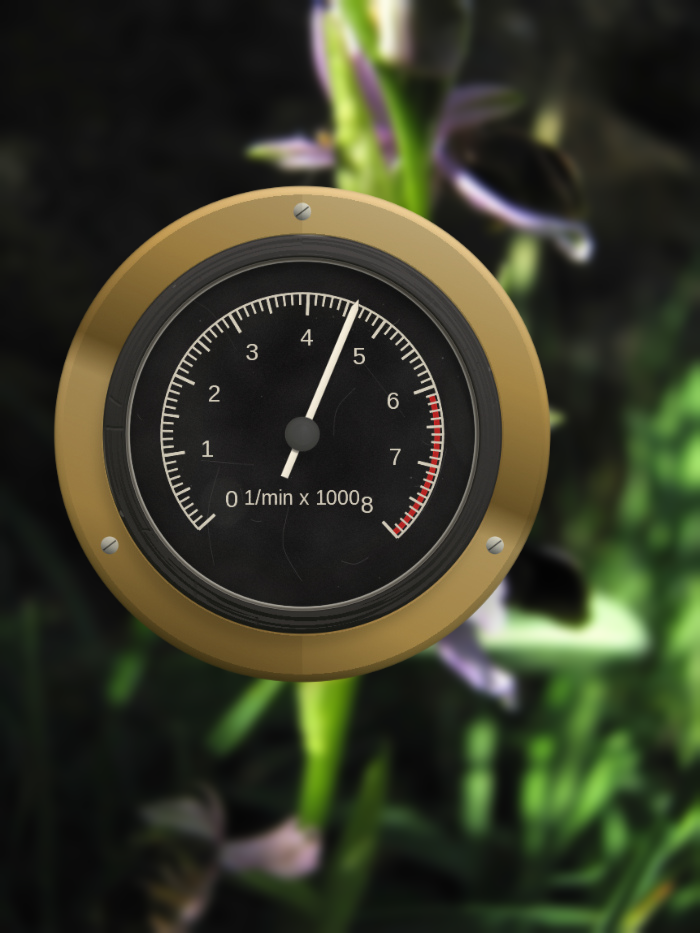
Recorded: 4600 rpm
